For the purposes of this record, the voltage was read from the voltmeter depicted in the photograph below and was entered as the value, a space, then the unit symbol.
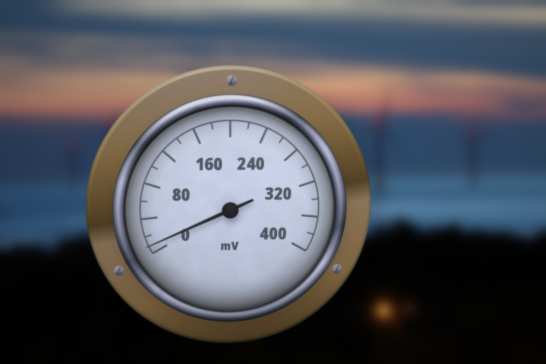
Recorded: 10 mV
